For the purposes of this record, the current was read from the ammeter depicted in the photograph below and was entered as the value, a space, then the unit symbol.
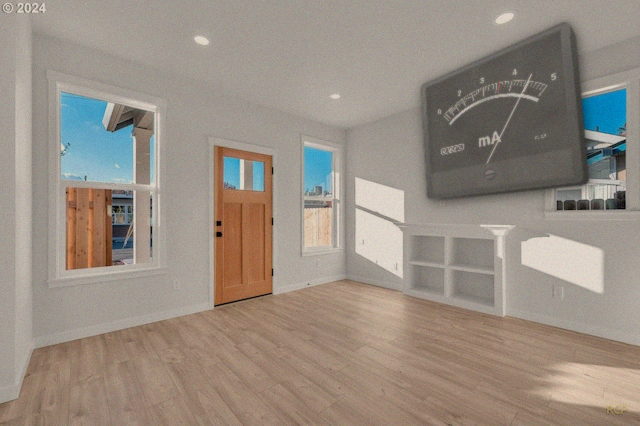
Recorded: 4.5 mA
